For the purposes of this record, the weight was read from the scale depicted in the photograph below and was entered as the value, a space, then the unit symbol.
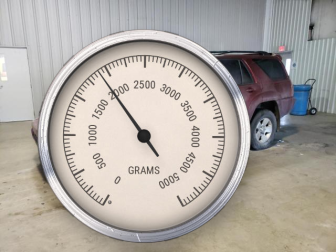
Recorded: 1900 g
